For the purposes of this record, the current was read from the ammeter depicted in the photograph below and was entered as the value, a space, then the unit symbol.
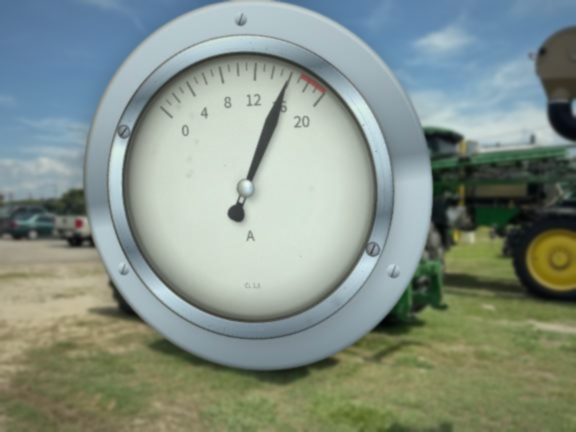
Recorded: 16 A
